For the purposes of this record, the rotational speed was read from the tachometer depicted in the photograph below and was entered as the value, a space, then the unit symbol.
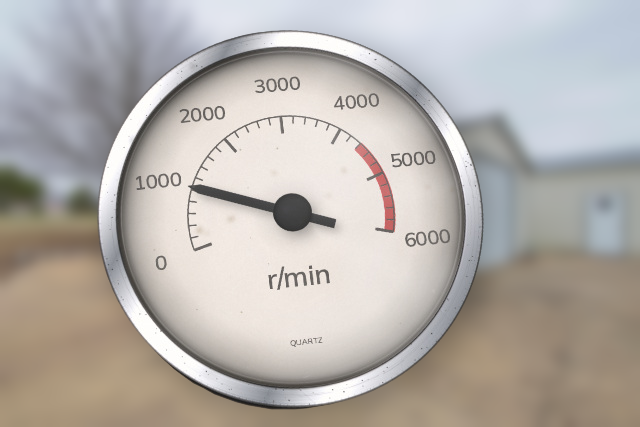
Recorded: 1000 rpm
